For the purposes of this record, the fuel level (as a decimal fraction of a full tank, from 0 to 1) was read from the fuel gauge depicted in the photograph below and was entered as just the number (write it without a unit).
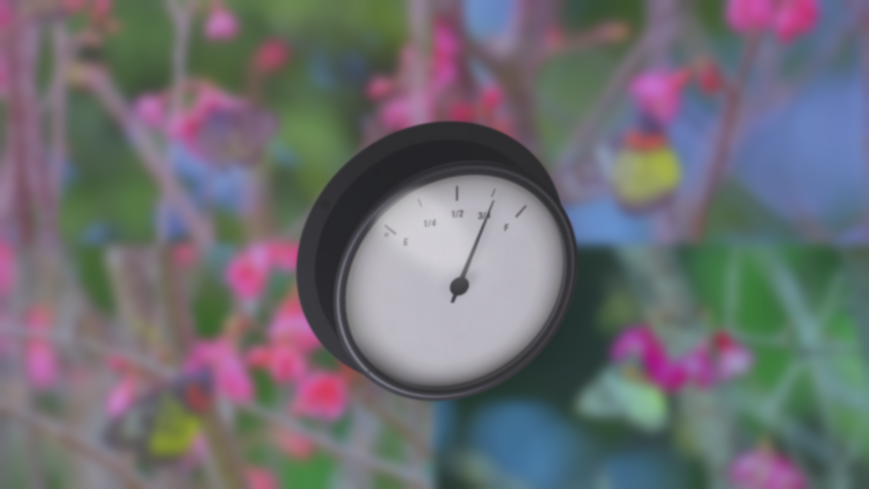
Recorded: 0.75
